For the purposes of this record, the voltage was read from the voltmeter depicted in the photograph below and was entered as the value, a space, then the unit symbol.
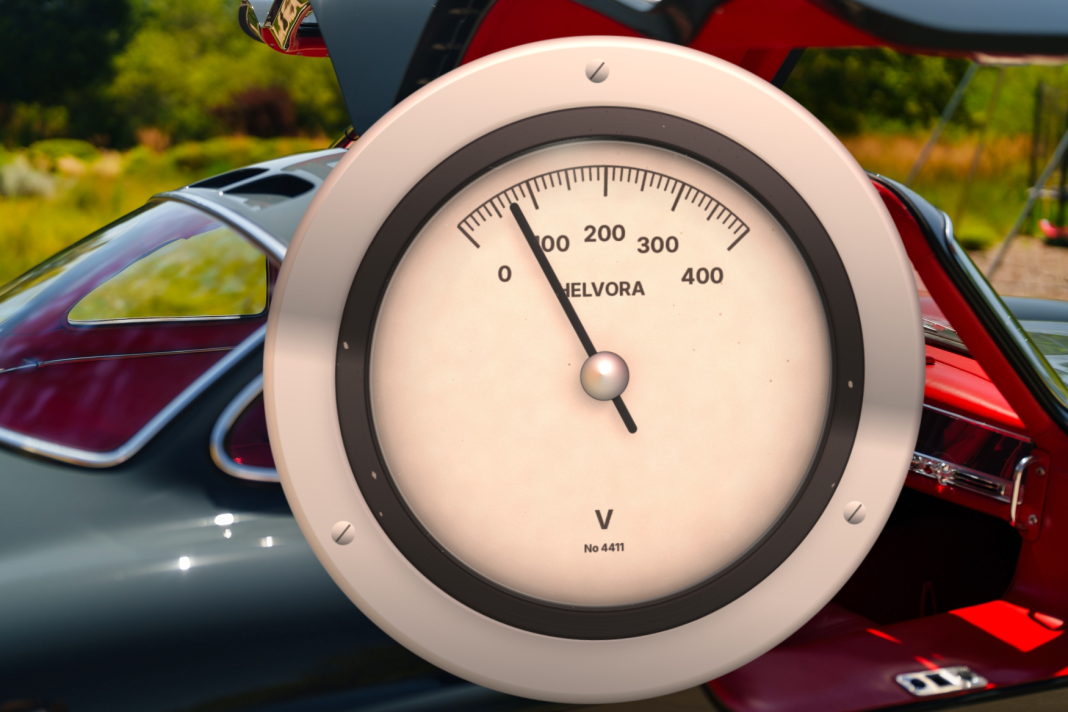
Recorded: 70 V
